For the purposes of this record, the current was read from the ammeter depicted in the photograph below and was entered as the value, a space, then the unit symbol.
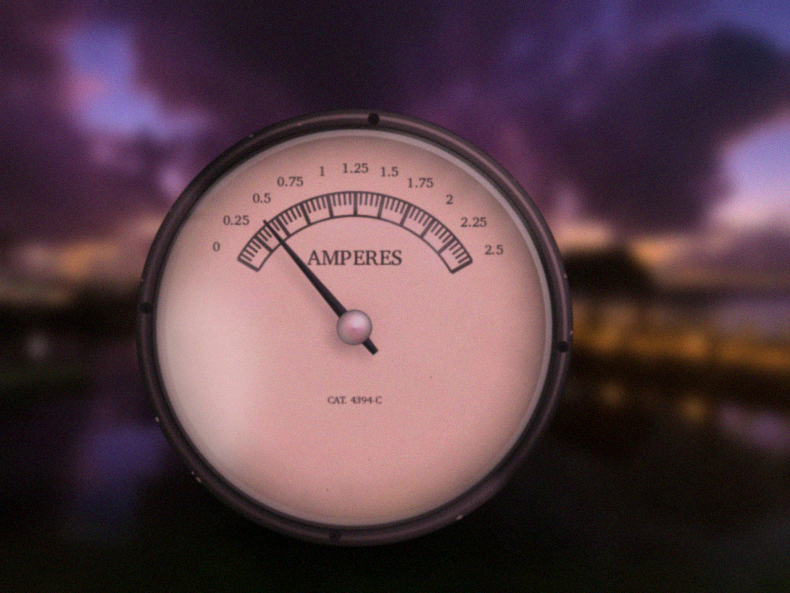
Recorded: 0.4 A
